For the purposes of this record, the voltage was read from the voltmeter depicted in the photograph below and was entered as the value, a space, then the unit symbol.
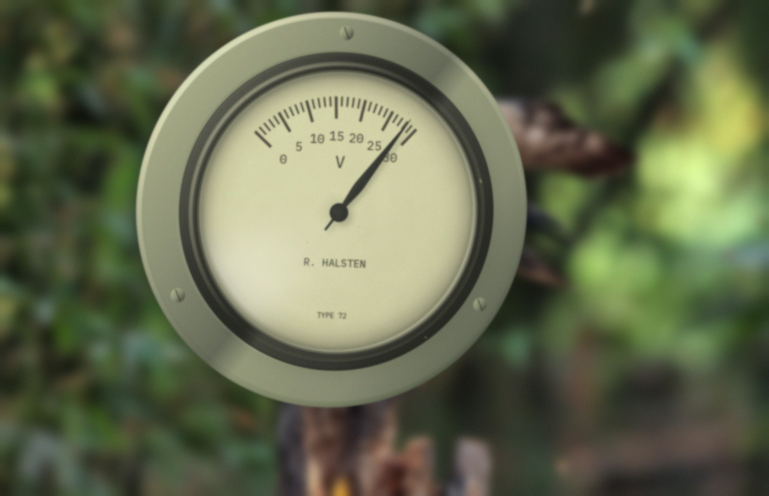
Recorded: 28 V
